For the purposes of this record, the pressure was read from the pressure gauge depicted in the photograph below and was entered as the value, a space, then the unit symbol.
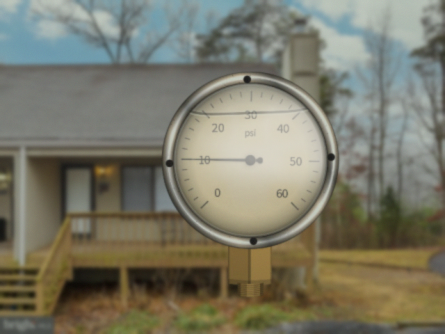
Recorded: 10 psi
